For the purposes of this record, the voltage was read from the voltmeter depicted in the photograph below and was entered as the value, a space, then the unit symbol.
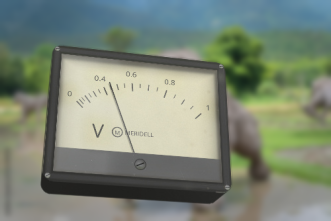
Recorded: 0.45 V
